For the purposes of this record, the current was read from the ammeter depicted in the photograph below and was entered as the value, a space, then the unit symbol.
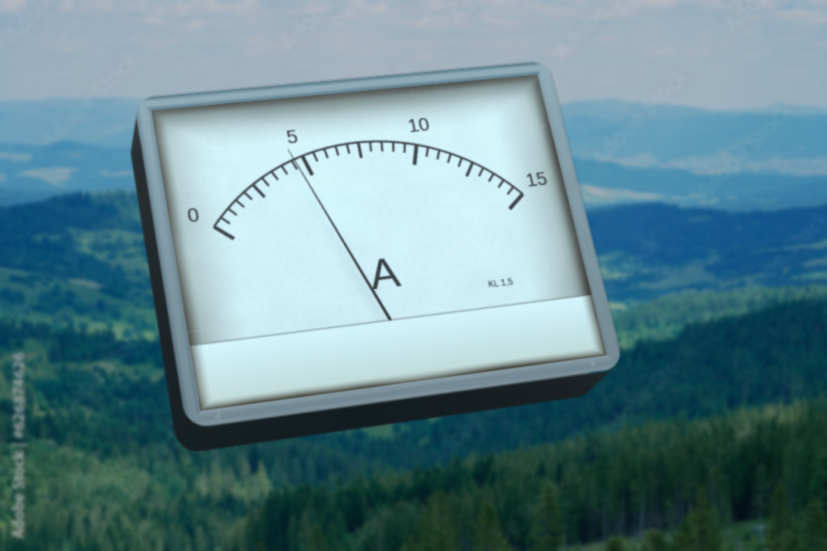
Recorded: 4.5 A
